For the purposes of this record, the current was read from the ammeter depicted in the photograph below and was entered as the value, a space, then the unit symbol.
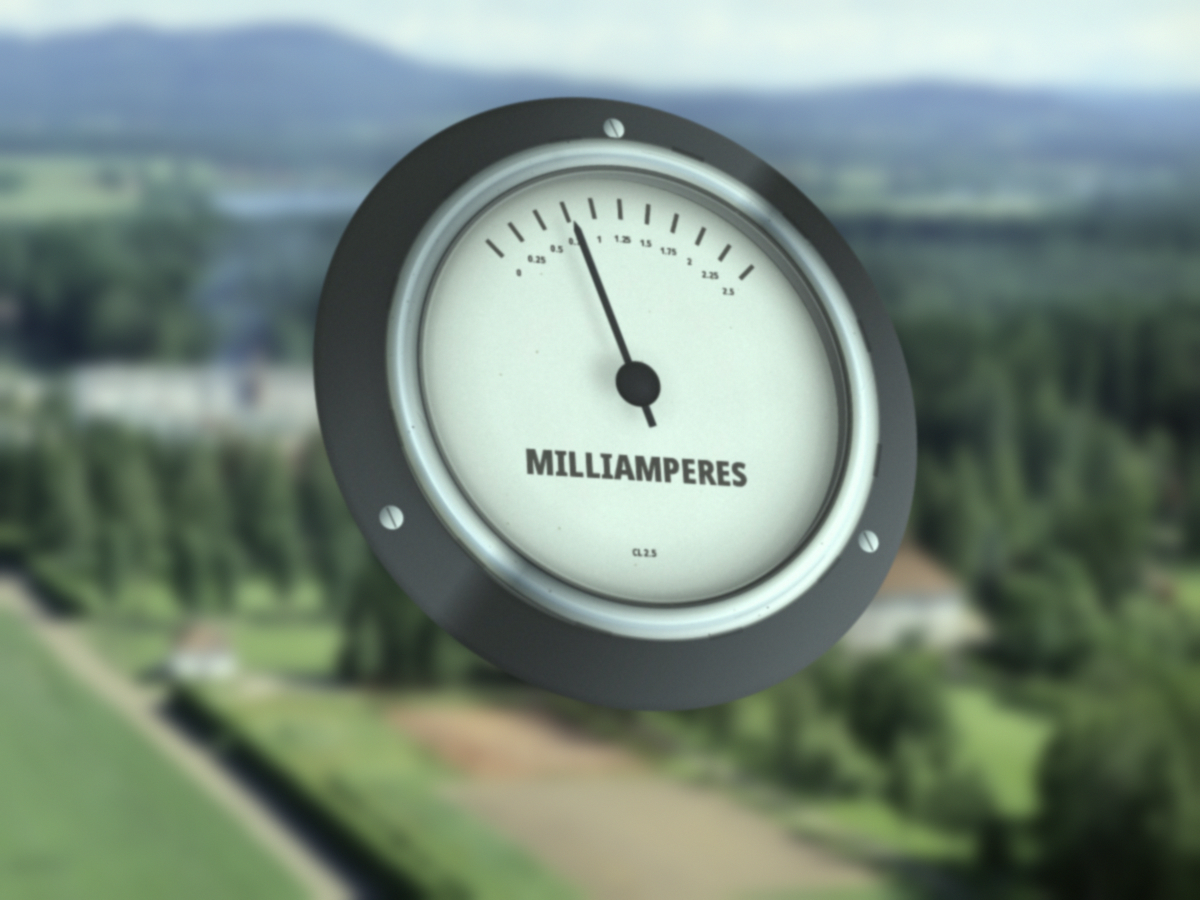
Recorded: 0.75 mA
